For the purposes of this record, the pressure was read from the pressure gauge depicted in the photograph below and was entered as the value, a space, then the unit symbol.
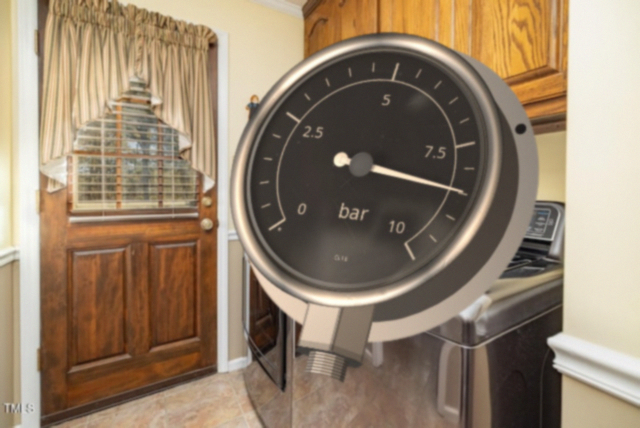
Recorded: 8.5 bar
